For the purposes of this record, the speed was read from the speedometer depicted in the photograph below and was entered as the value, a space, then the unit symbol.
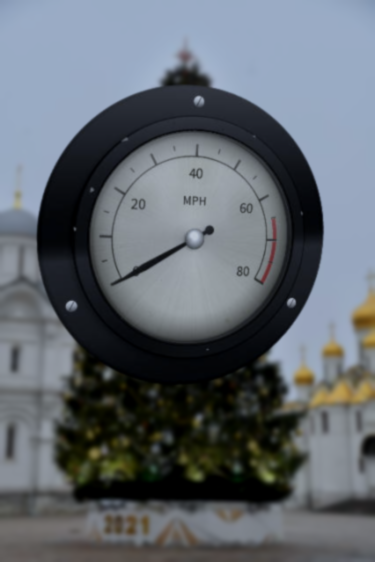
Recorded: 0 mph
